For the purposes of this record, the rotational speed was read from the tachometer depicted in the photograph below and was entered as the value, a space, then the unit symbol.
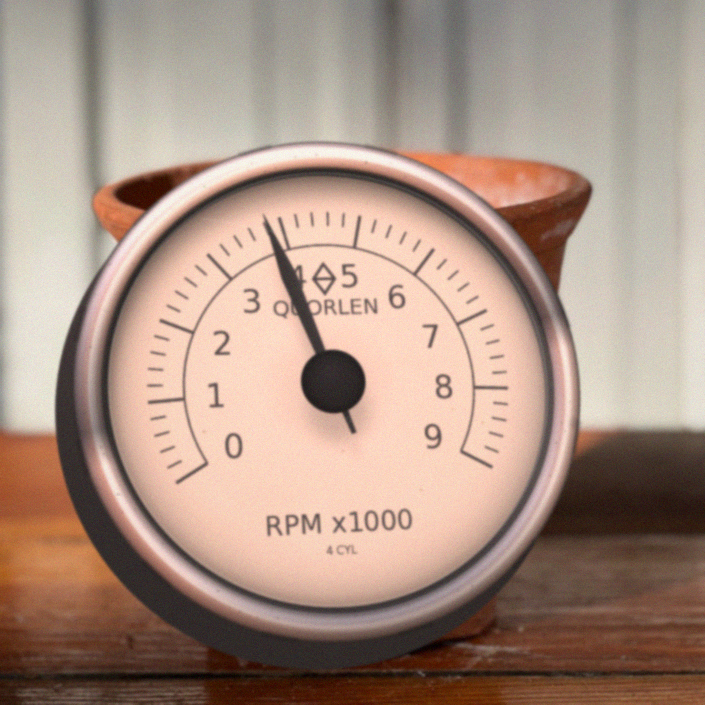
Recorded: 3800 rpm
